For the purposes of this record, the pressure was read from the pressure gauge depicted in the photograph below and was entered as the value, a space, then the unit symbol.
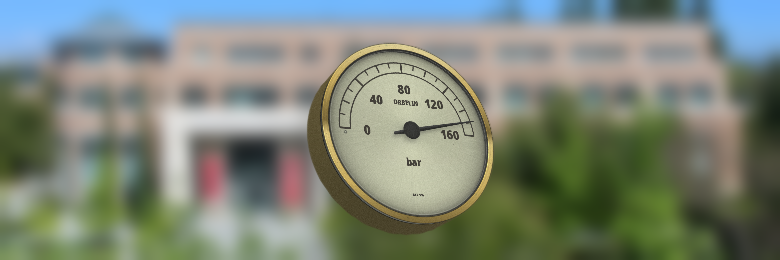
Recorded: 150 bar
